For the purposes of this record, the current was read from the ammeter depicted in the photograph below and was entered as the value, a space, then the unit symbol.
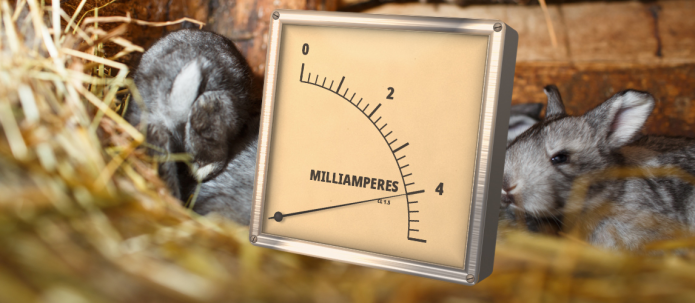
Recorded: 4 mA
